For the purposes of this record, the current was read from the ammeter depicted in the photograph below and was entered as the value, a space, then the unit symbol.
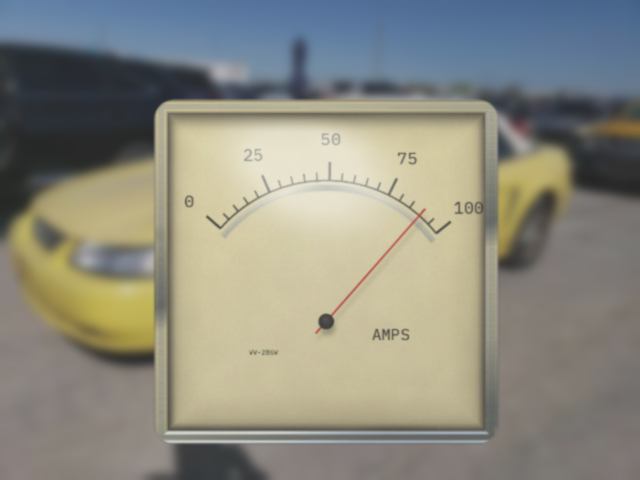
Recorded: 90 A
